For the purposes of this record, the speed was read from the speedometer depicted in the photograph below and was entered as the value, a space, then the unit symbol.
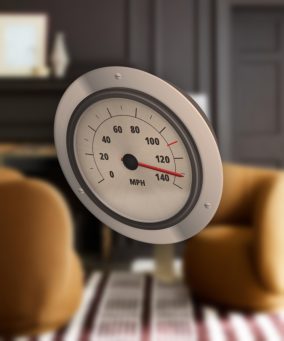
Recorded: 130 mph
